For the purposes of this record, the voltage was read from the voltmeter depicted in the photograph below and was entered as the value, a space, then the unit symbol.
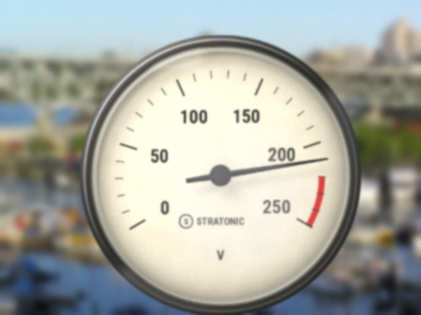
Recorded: 210 V
